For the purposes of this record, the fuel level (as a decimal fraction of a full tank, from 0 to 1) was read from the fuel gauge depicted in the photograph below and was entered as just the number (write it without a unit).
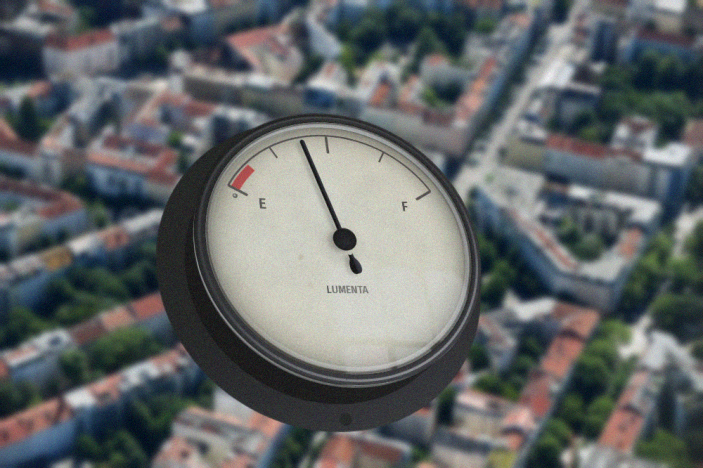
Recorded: 0.375
